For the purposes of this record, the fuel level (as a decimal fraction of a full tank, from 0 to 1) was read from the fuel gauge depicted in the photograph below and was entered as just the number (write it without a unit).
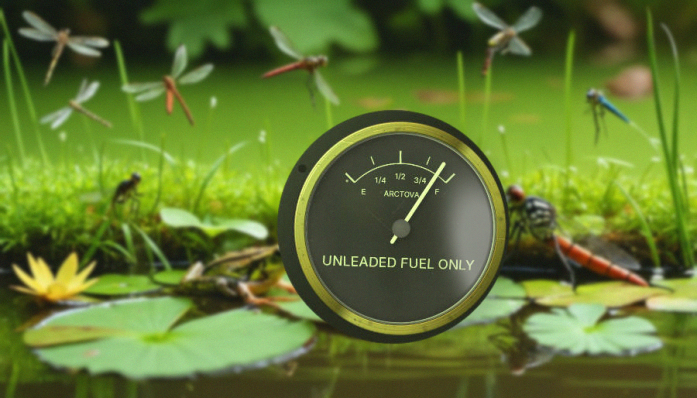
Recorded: 0.875
